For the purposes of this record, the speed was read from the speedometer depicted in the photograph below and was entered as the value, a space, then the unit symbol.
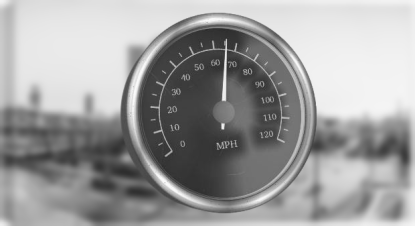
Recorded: 65 mph
